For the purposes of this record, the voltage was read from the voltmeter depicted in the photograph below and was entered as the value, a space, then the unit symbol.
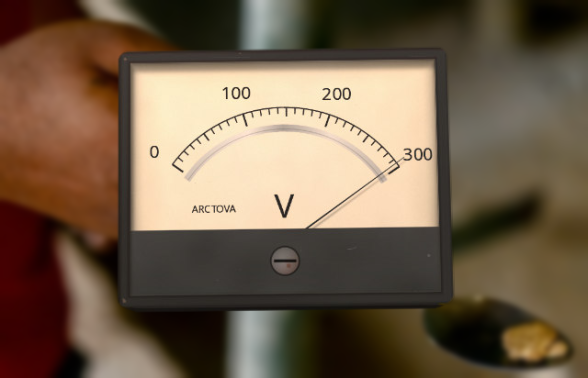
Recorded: 295 V
